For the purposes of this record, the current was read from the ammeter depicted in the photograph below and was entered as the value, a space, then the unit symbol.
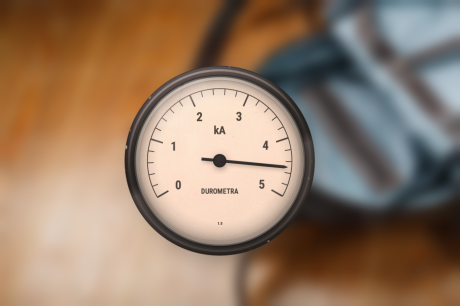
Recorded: 4.5 kA
